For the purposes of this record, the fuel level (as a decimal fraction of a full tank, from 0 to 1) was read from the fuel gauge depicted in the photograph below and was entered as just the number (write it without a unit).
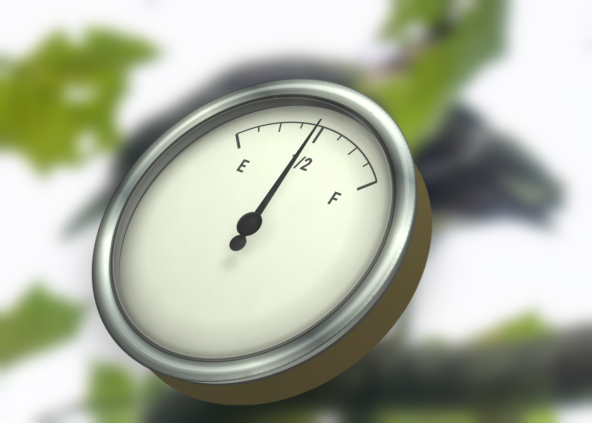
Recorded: 0.5
